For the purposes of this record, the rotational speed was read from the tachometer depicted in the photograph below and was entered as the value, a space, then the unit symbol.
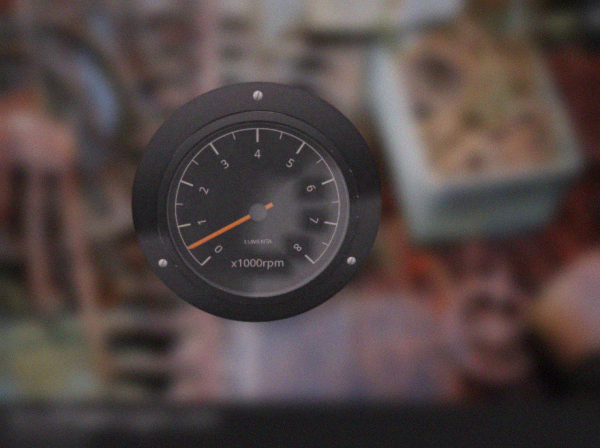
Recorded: 500 rpm
